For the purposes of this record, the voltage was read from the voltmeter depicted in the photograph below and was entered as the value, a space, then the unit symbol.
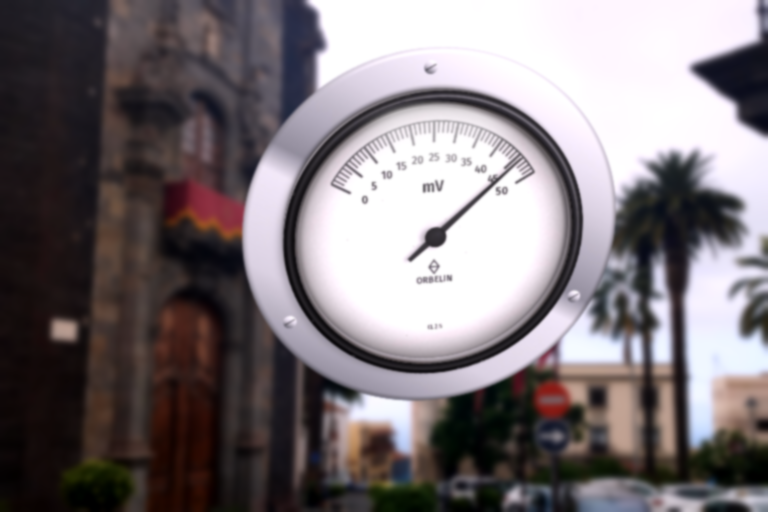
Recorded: 45 mV
